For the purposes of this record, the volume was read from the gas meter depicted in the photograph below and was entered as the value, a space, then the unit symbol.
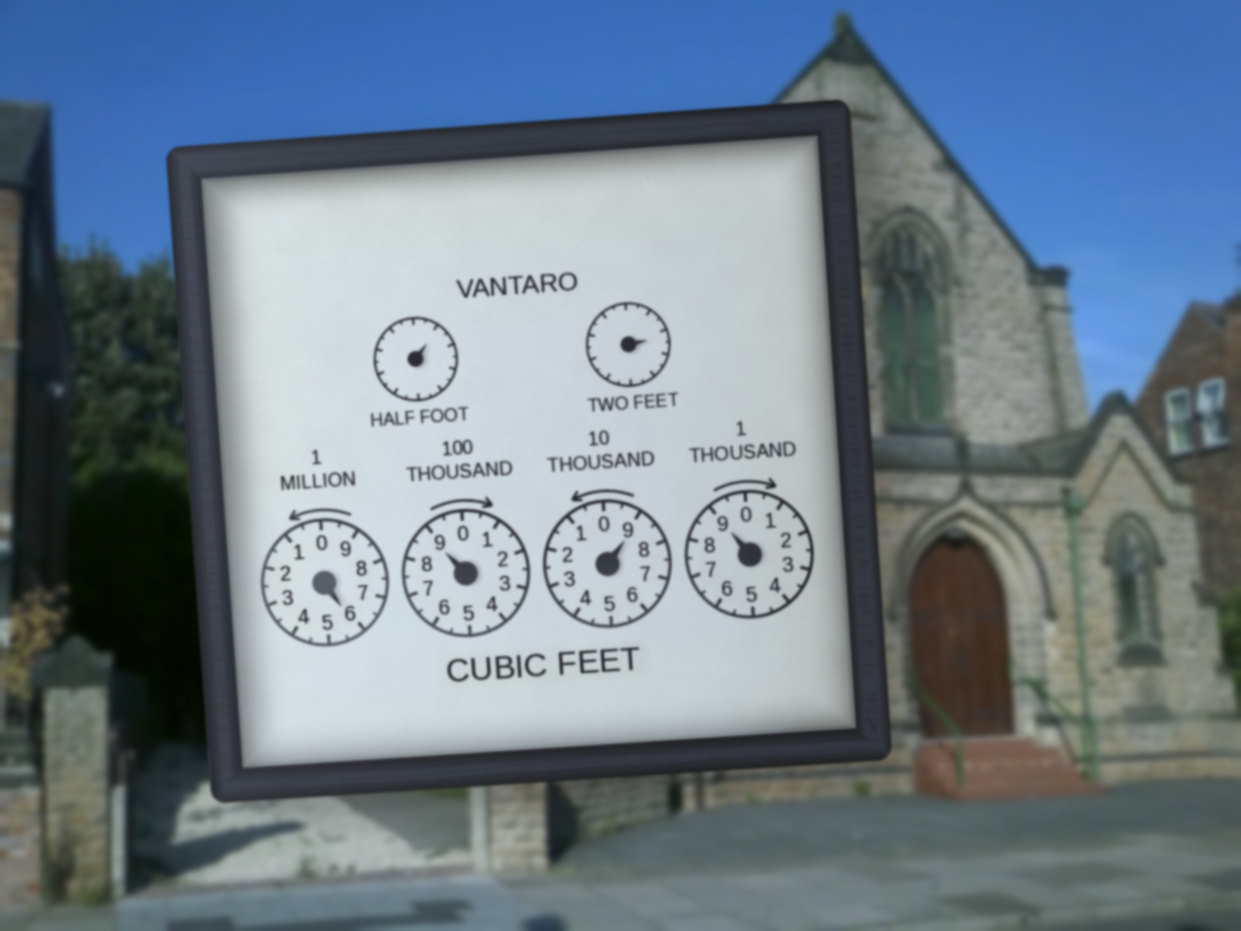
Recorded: 588900 ft³
